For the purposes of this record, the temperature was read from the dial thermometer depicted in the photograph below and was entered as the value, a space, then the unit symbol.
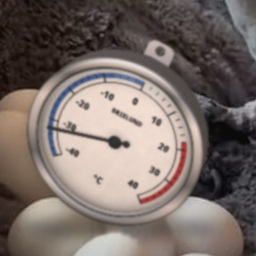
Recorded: -32 °C
